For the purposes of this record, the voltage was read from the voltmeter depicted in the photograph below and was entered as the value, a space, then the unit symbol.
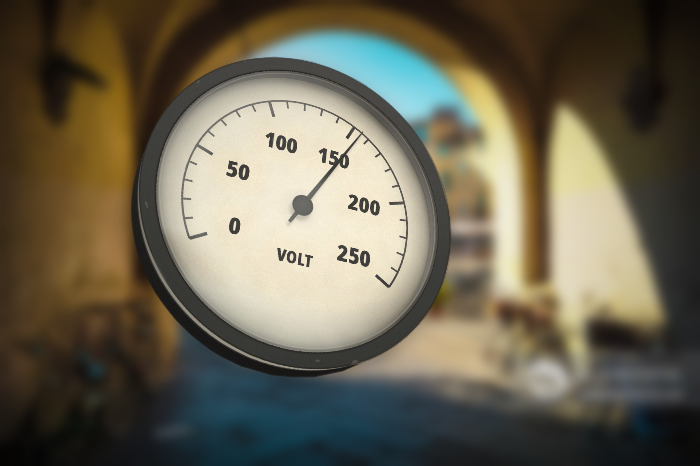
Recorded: 155 V
